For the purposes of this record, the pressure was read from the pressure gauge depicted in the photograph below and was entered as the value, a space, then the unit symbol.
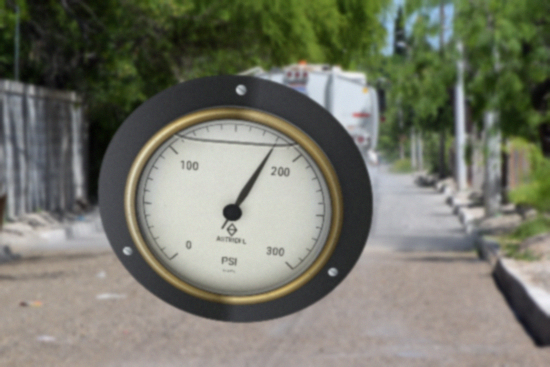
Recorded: 180 psi
